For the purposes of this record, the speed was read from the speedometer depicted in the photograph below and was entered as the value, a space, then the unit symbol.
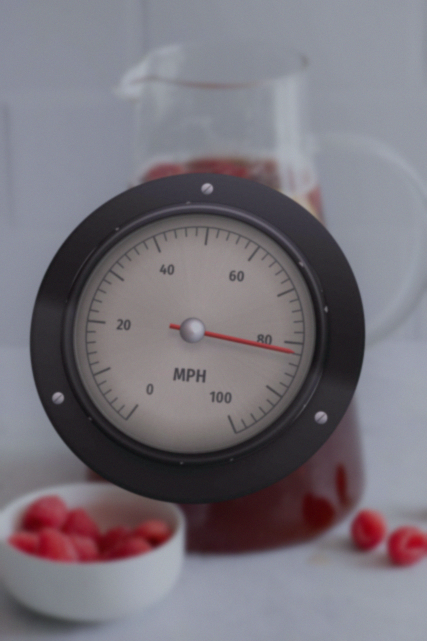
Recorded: 82 mph
